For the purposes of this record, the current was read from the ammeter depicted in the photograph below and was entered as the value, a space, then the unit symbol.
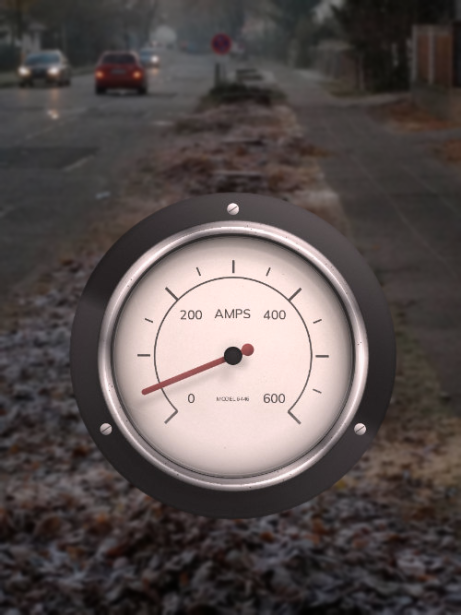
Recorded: 50 A
